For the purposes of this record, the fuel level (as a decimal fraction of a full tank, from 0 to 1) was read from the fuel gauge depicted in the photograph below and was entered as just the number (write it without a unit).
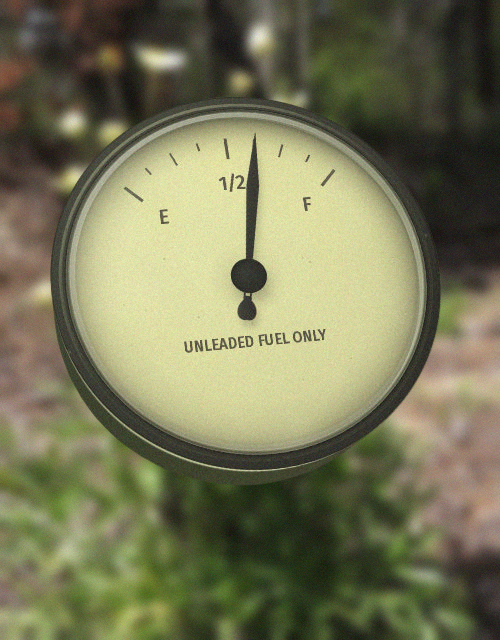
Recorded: 0.625
